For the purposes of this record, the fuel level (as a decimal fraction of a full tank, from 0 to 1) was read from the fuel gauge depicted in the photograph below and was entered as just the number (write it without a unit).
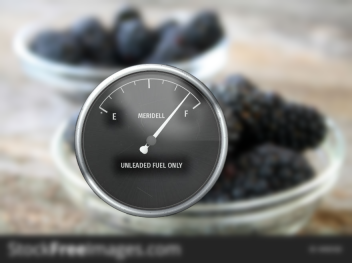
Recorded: 0.875
